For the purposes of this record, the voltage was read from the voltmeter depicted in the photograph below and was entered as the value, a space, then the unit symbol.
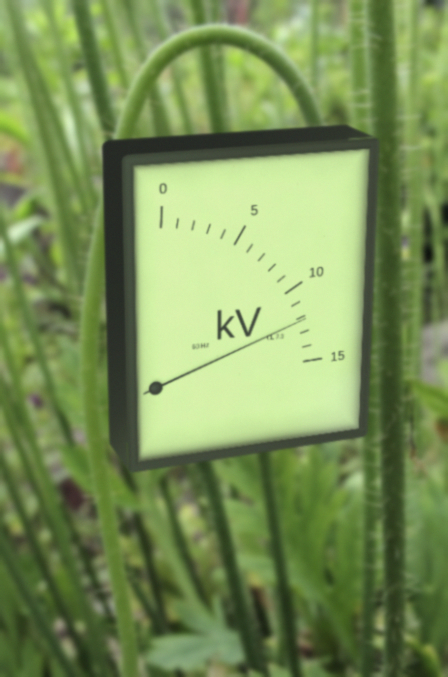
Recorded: 12 kV
